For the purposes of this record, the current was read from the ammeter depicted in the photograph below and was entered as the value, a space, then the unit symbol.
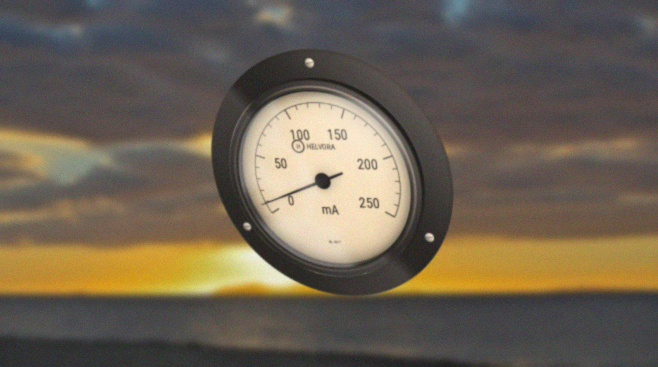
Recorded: 10 mA
